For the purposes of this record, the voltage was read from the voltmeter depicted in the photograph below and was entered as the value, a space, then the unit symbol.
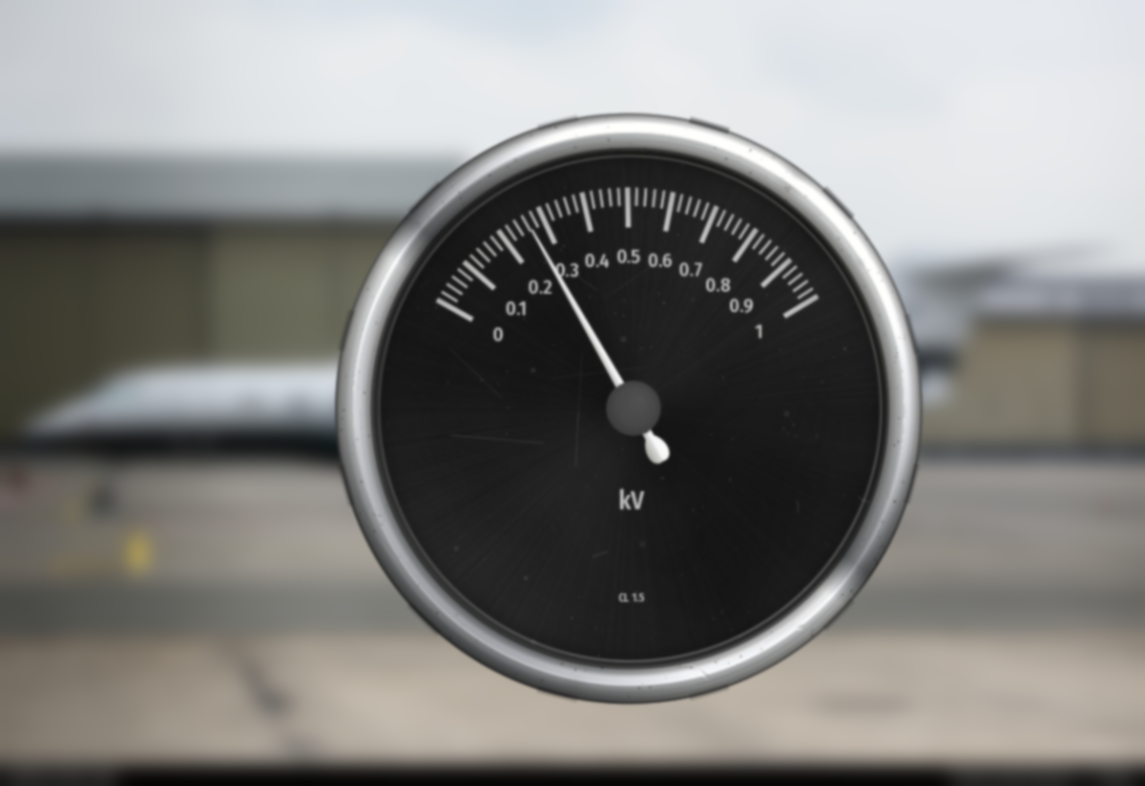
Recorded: 0.26 kV
